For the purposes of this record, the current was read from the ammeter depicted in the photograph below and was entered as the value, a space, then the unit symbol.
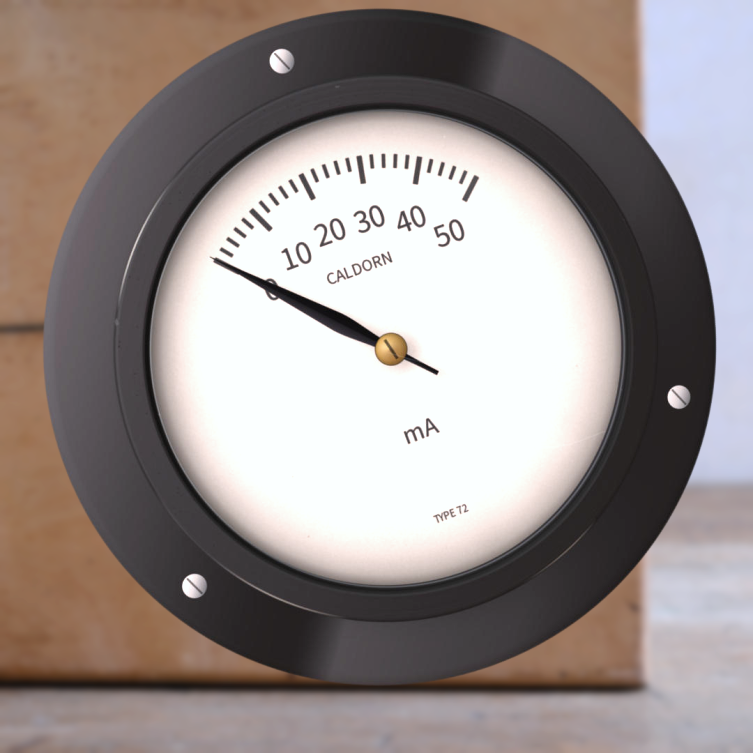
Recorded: 0 mA
